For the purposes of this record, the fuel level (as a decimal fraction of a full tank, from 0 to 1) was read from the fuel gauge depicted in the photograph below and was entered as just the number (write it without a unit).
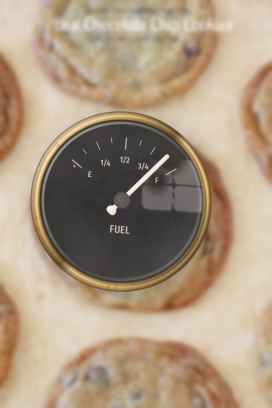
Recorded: 0.875
